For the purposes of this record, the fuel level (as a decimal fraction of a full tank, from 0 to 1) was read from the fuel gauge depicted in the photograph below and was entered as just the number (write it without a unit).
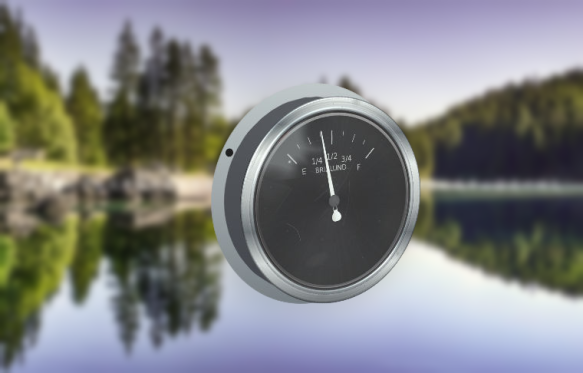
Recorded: 0.375
